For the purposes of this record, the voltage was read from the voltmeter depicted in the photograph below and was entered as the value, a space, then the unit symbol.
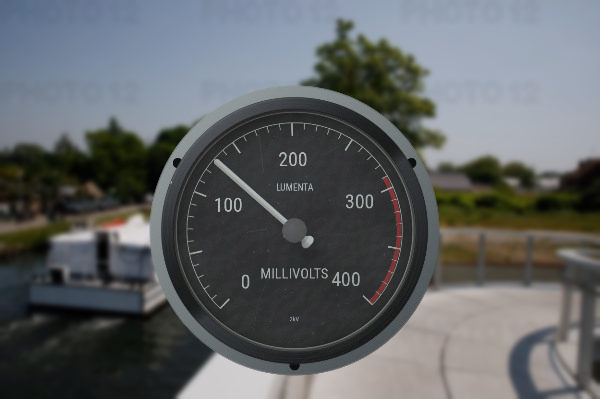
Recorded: 130 mV
